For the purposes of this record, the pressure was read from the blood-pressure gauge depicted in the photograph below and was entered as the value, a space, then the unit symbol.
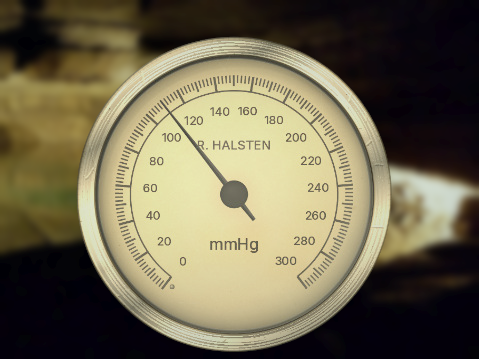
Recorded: 110 mmHg
